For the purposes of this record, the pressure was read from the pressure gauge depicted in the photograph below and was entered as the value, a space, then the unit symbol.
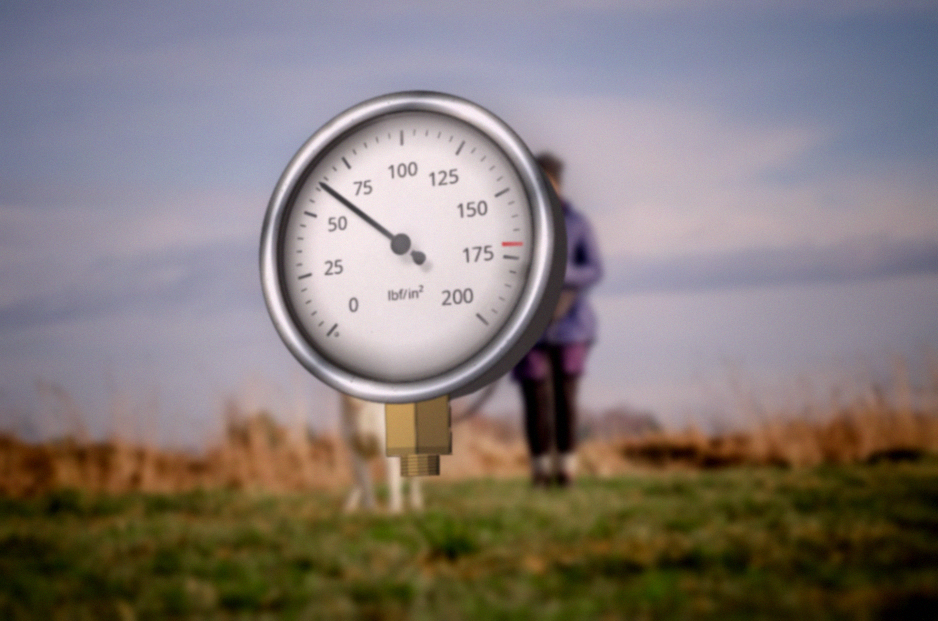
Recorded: 62.5 psi
